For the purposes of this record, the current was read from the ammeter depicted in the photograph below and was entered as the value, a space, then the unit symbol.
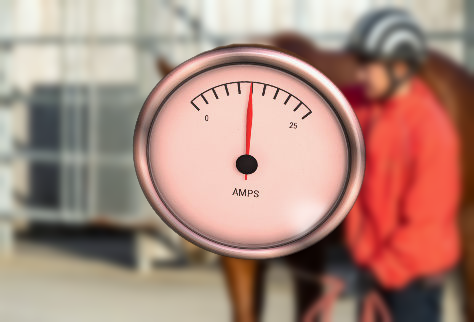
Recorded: 12.5 A
